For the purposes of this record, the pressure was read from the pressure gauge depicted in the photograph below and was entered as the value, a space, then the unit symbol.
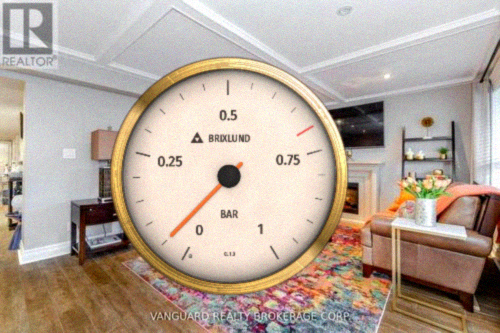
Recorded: 0.05 bar
